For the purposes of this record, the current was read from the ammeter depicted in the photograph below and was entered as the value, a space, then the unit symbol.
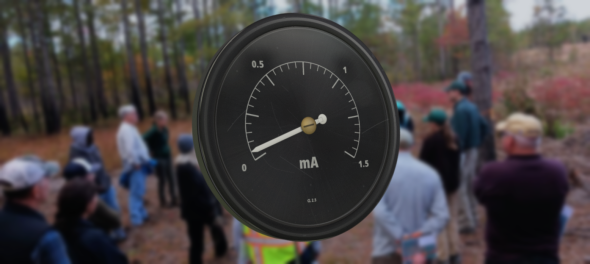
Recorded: 0.05 mA
